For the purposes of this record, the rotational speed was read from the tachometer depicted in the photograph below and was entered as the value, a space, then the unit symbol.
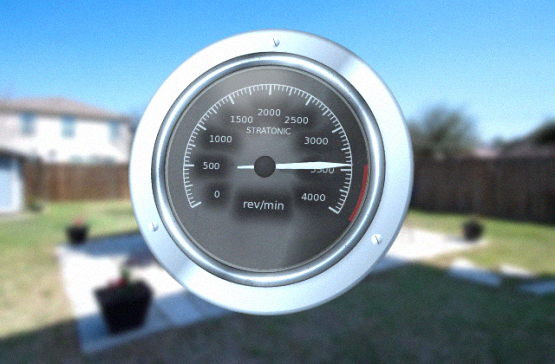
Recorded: 3450 rpm
